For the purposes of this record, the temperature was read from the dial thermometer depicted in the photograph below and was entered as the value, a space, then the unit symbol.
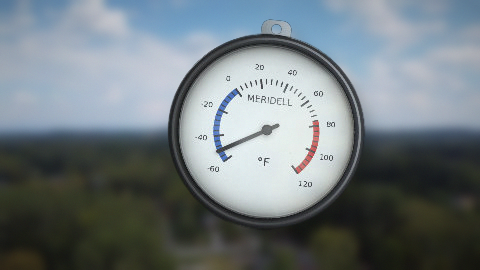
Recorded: -52 °F
